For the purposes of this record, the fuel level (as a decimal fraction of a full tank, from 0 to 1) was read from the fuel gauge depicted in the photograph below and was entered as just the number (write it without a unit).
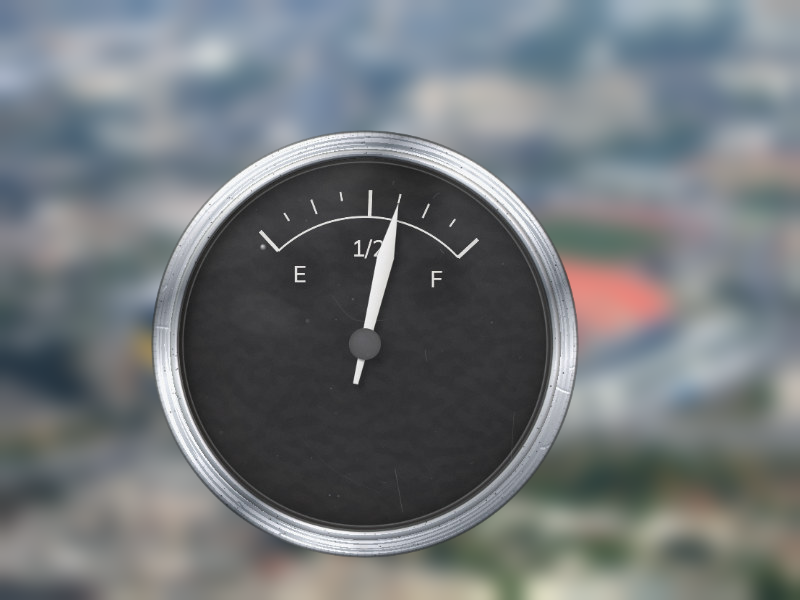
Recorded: 0.625
